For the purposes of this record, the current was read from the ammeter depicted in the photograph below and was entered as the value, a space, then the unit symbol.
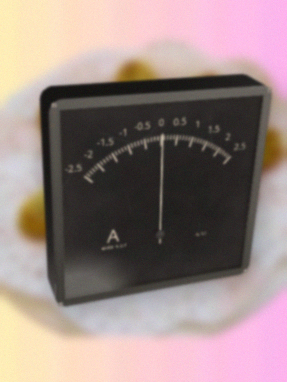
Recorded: 0 A
